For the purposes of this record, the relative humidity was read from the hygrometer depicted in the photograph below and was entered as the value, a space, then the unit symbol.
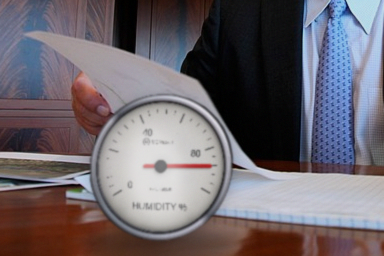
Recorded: 88 %
